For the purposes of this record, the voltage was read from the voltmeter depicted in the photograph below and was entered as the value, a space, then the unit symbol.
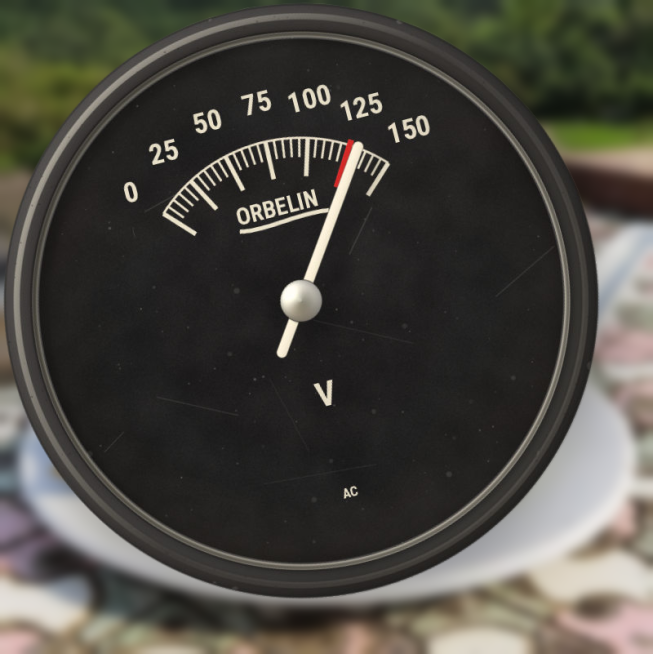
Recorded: 130 V
